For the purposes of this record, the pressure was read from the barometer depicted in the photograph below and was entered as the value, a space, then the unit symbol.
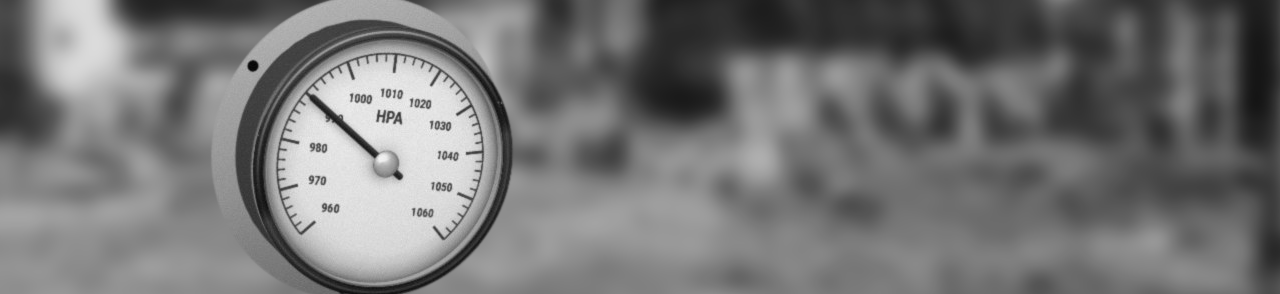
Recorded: 990 hPa
